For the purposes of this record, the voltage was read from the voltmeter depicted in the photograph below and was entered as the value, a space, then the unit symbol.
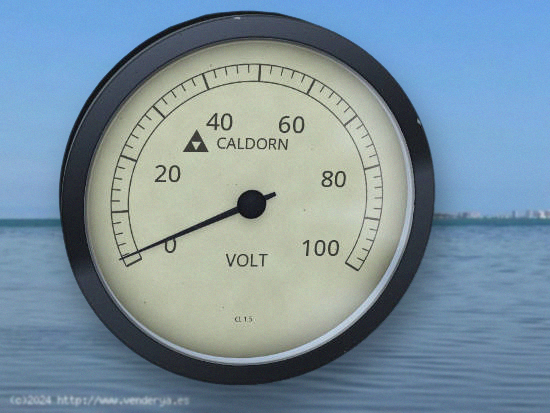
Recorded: 2 V
